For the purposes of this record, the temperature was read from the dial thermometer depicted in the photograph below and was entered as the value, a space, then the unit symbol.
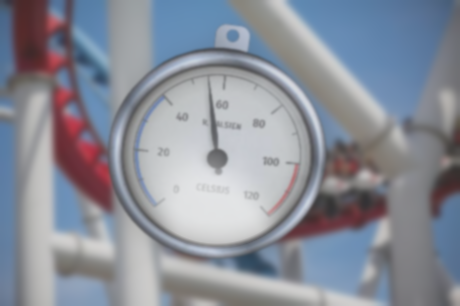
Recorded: 55 °C
